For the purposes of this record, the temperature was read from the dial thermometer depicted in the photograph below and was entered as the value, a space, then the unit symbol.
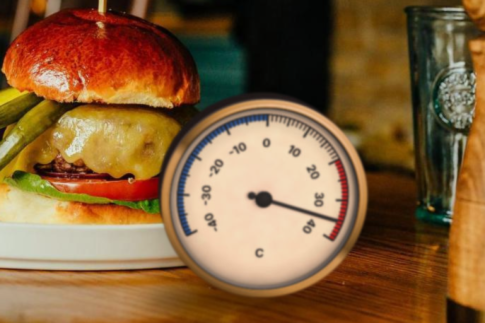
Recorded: 35 °C
